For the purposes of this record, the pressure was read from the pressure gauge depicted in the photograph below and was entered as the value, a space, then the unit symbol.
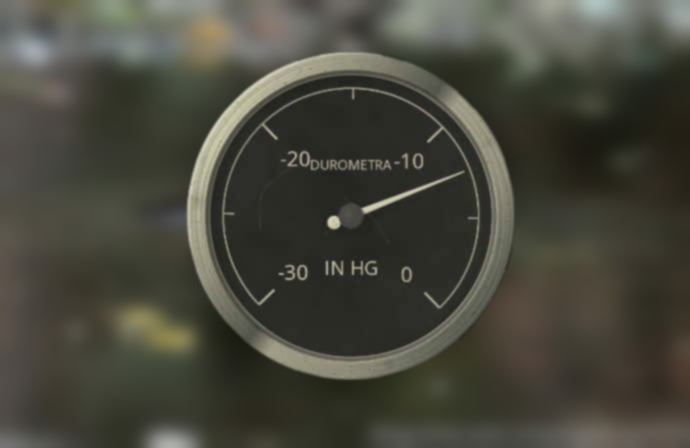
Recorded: -7.5 inHg
